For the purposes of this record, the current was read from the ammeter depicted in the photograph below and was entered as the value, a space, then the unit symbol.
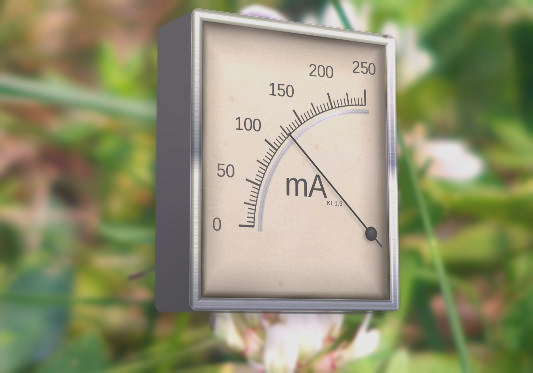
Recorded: 125 mA
